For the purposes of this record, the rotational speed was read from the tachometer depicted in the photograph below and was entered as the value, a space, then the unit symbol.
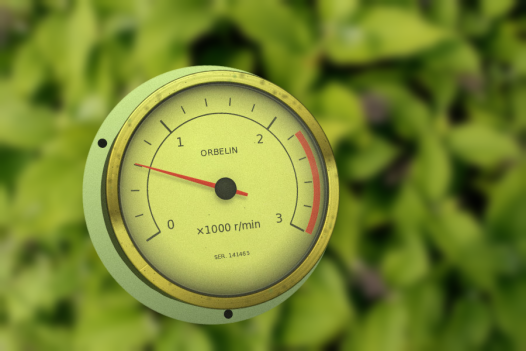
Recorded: 600 rpm
